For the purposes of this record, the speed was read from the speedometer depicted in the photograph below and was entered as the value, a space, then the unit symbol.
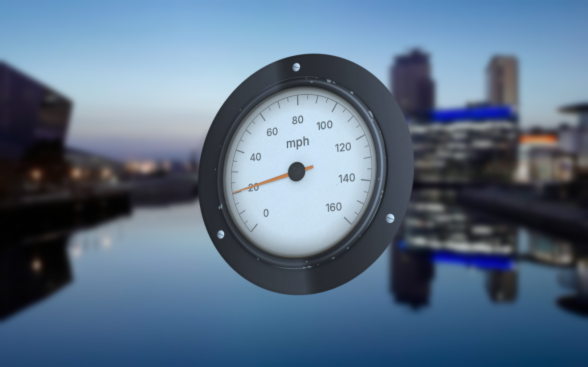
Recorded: 20 mph
